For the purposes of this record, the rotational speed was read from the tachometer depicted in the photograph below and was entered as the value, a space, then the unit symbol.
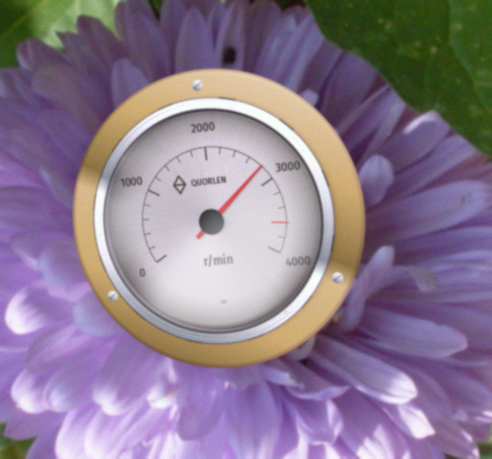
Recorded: 2800 rpm
